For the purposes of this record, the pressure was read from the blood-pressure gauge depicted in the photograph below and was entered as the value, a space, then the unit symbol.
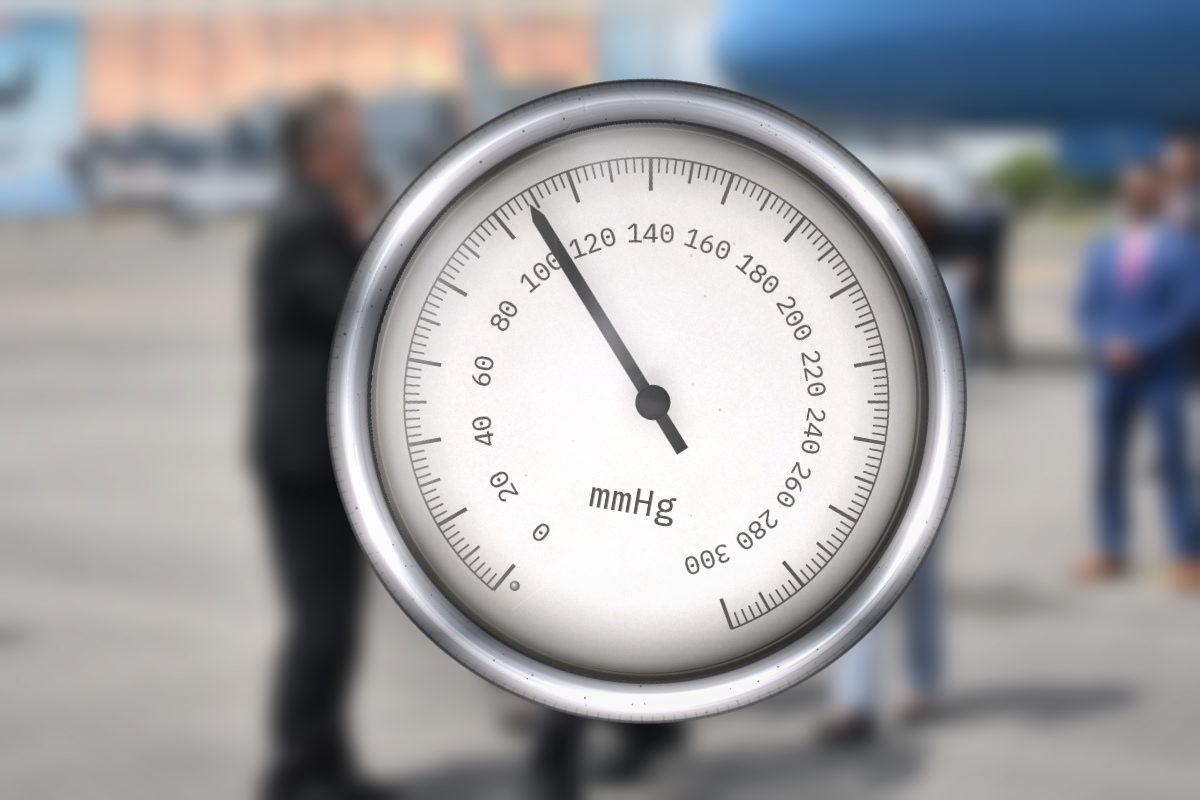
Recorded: 108 mmHg
